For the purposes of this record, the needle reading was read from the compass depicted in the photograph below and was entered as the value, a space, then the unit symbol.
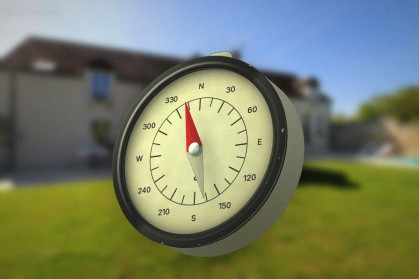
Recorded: 345 °
